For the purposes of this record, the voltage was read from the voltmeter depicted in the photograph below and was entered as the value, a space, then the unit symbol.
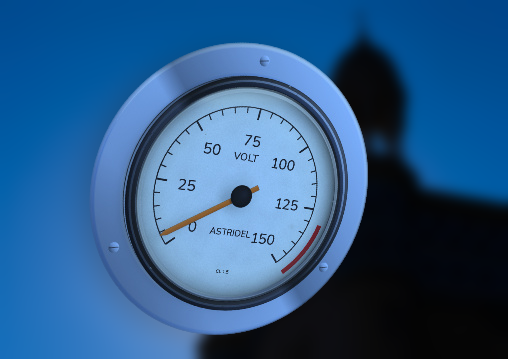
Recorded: 5 V
